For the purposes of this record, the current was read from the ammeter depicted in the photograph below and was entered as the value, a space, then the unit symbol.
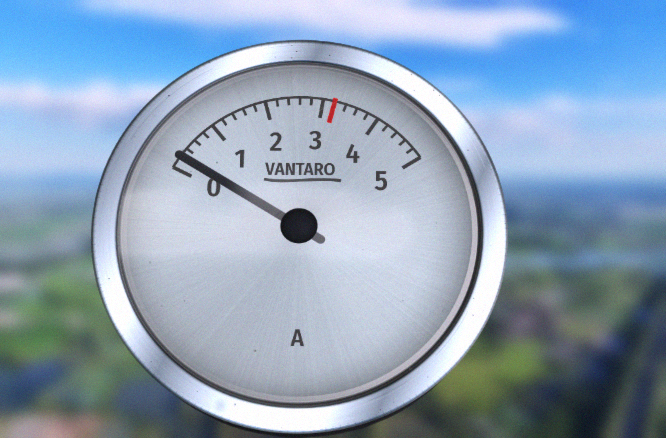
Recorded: 0.2 A
